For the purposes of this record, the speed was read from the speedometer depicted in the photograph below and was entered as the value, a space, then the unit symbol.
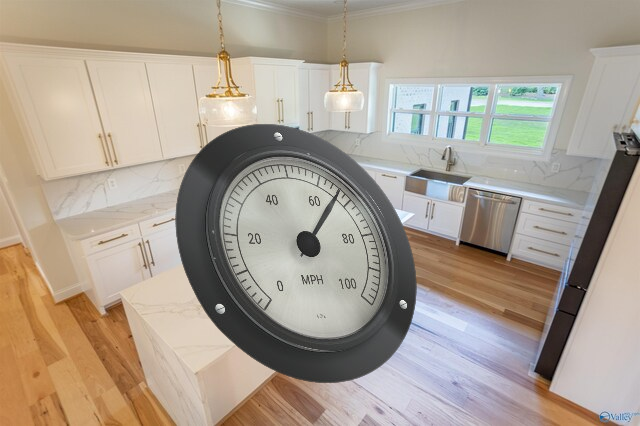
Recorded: 66 mph
